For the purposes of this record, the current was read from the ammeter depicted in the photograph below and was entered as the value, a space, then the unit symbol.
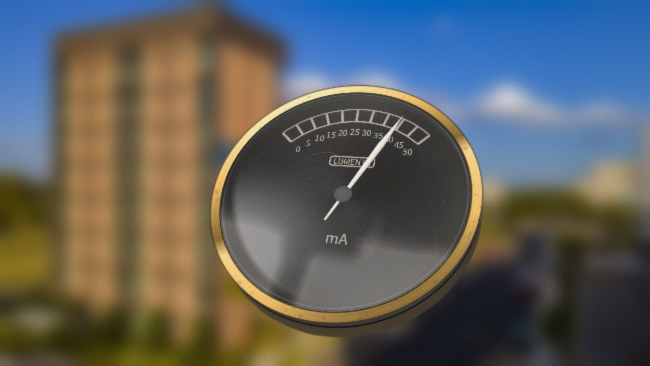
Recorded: 40 mA
